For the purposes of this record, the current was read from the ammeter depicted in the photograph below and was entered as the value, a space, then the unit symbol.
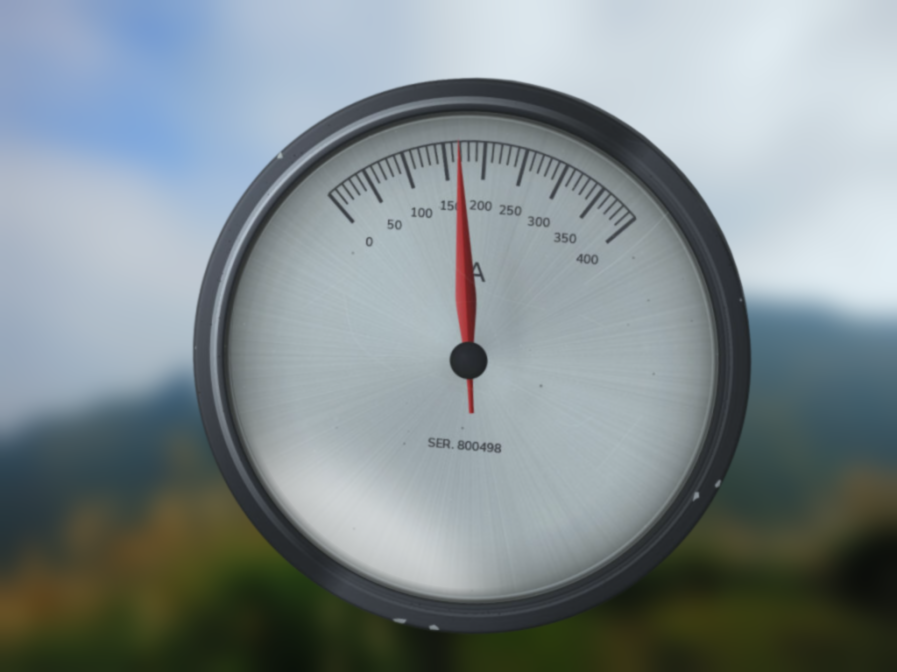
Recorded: 170 A
